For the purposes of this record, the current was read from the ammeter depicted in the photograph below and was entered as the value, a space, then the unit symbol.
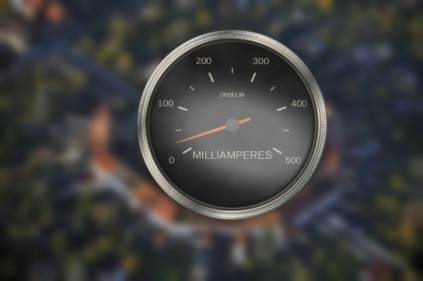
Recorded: 25 mA
